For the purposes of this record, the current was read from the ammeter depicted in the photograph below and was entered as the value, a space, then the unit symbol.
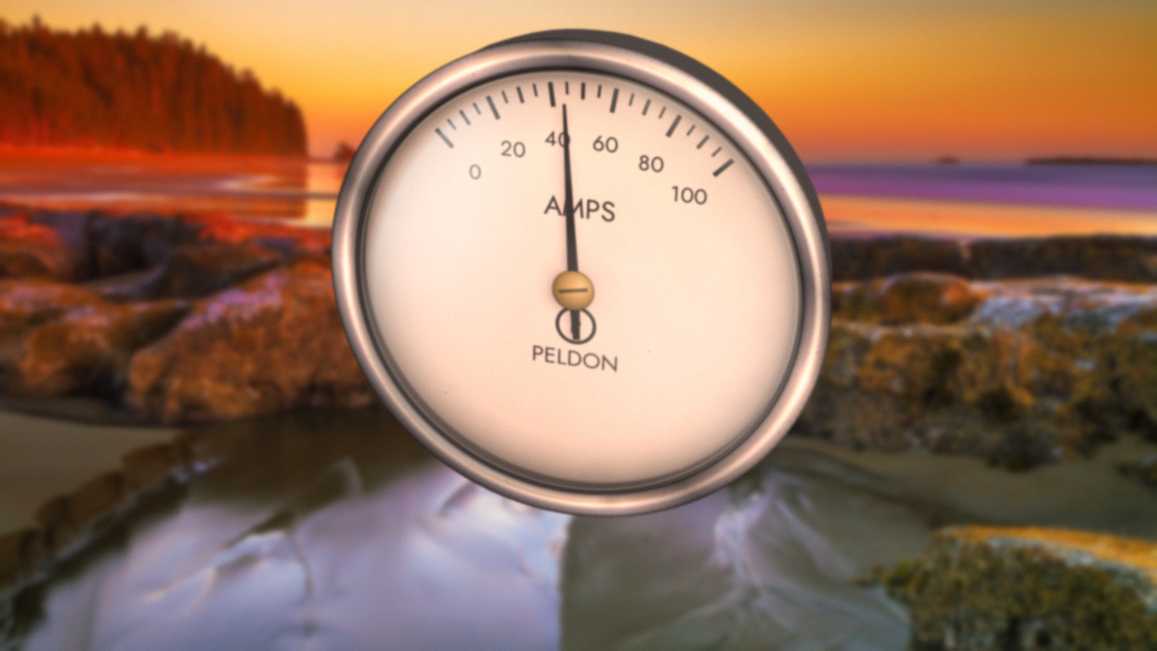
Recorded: 45 A
